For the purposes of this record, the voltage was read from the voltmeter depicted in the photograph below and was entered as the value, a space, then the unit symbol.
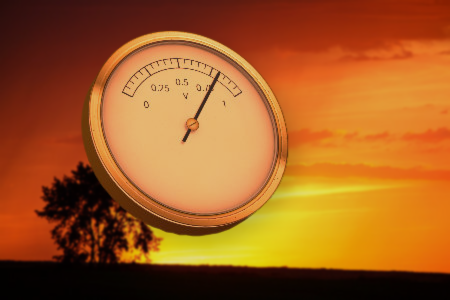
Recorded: 0.8 V
